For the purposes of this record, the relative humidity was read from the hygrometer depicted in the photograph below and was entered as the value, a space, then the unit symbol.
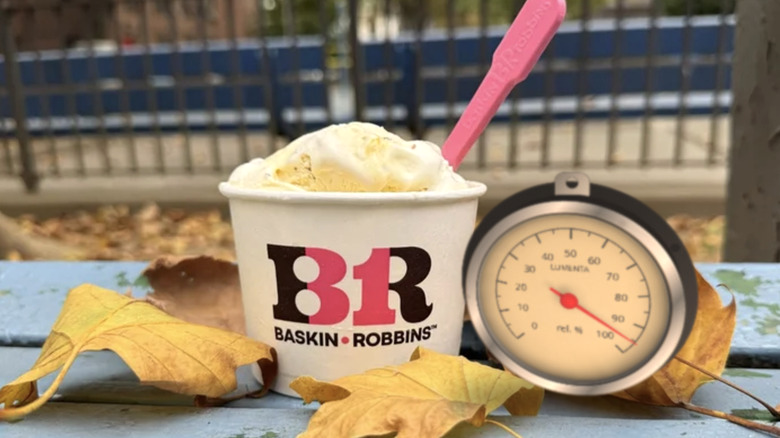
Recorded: 95 %
